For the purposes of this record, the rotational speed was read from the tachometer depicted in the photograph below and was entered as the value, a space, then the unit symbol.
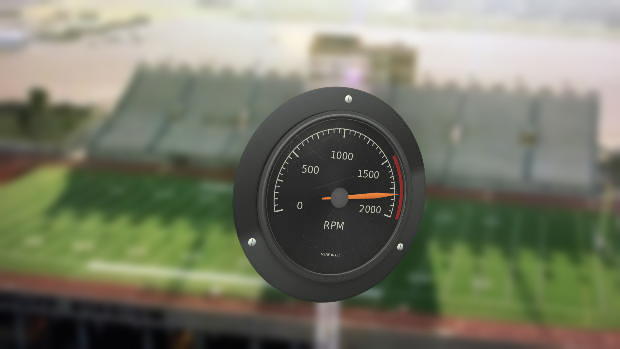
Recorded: 1800 rpm
